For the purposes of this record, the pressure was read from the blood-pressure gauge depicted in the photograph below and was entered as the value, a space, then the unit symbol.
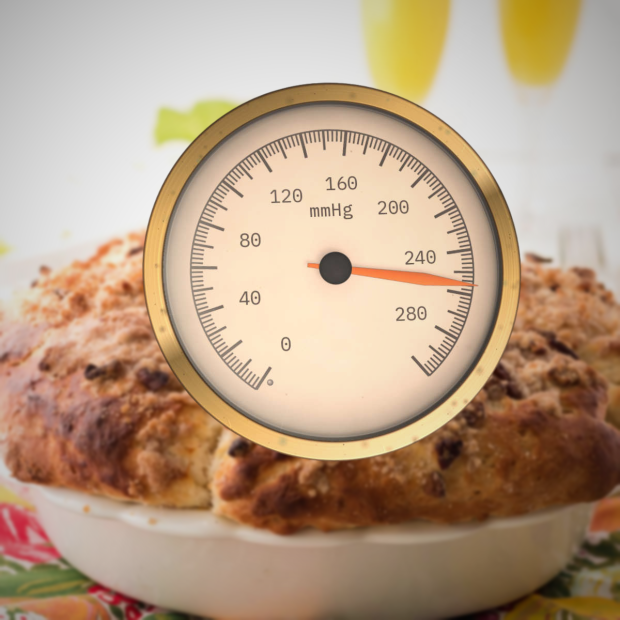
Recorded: 256 mmHg
